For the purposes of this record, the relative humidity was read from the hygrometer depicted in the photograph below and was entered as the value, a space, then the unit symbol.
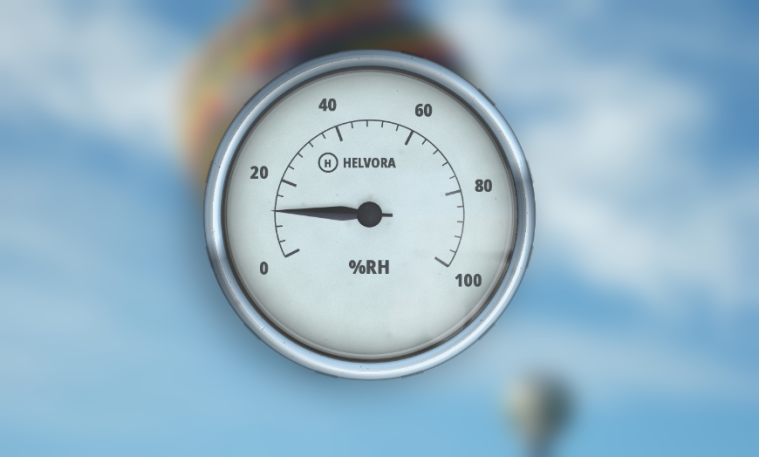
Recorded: 12 %
